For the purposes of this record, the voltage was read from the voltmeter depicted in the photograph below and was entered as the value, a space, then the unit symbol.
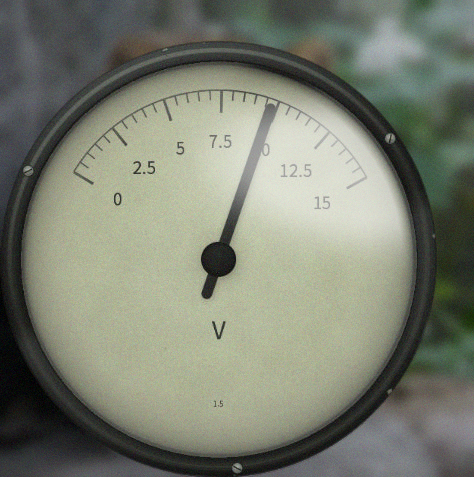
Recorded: 9.75 V
